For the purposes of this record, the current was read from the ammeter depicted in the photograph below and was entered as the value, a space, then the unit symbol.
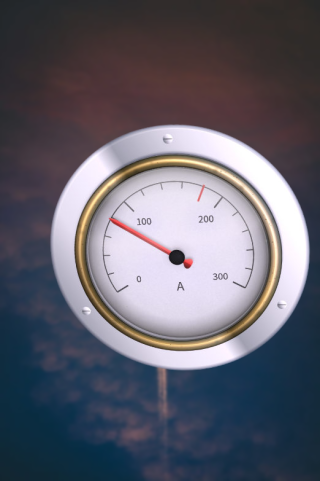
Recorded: 80 A
